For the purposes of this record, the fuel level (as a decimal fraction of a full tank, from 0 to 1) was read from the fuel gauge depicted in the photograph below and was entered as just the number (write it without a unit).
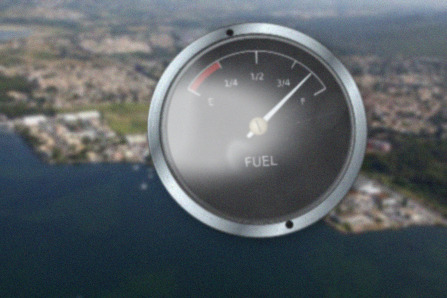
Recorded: 0.875
